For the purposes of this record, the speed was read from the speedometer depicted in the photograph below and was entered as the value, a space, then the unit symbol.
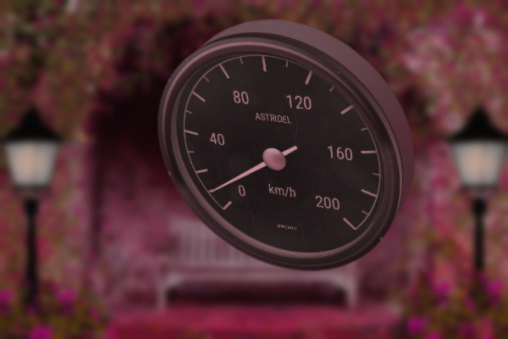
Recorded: 10 km/h
